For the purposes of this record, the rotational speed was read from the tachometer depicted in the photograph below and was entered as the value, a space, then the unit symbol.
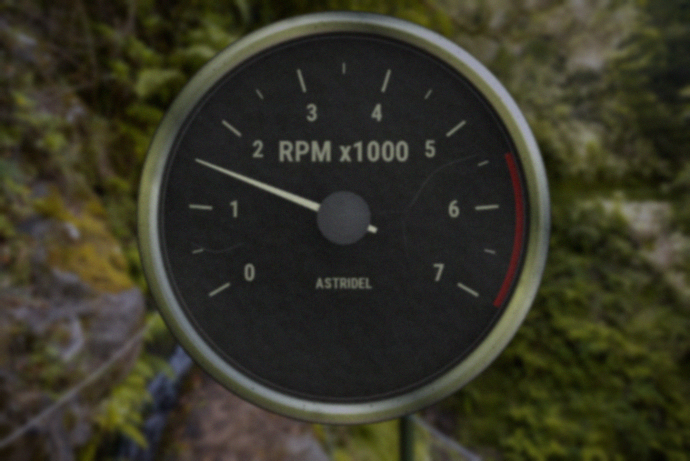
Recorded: 1500 rpm
